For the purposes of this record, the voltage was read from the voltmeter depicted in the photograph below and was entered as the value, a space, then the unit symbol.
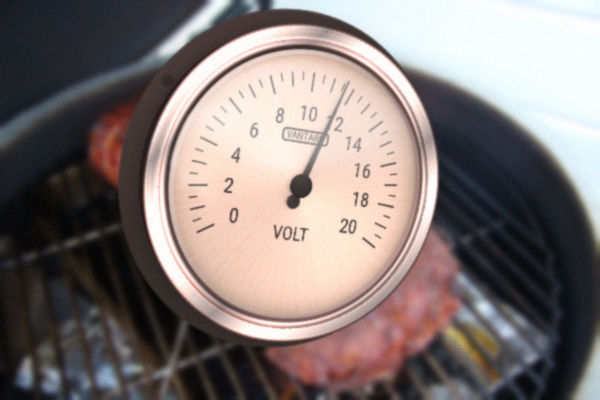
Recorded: 11.5 V
